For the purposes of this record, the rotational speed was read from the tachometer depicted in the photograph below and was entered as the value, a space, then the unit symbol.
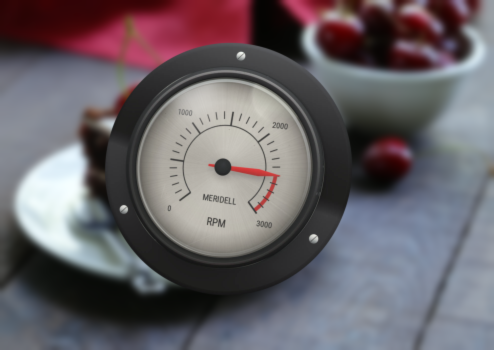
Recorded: 2500 rpm
